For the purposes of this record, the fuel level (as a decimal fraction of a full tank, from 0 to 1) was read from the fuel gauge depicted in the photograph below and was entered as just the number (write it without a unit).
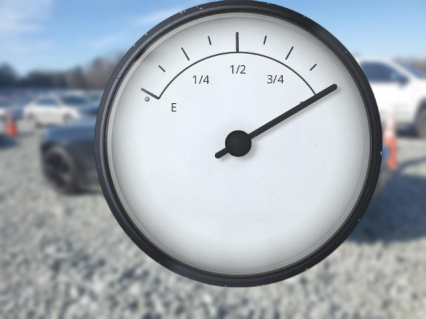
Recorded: 1
